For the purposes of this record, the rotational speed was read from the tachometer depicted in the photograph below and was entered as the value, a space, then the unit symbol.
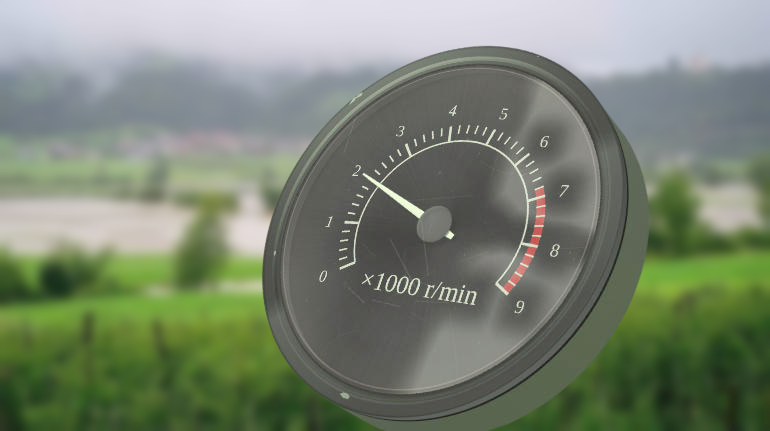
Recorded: 2000 rpm
